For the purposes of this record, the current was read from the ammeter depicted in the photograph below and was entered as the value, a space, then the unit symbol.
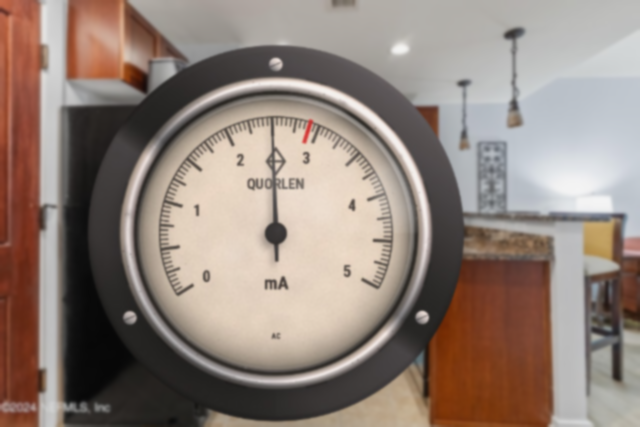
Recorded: 2.5 mA
